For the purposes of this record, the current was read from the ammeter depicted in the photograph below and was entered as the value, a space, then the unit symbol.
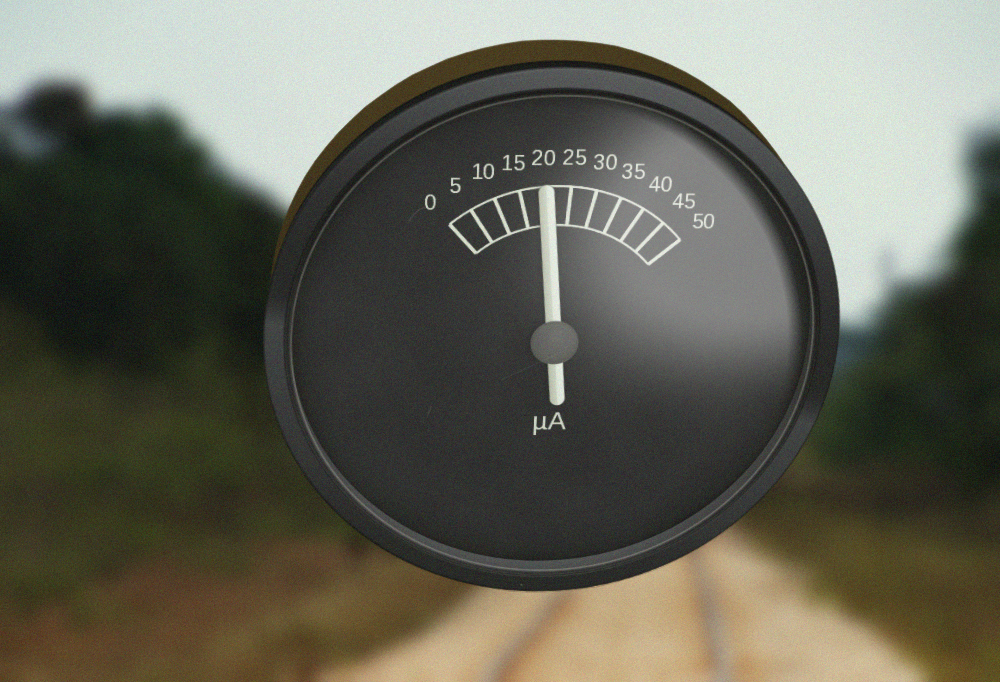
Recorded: 20 µA
